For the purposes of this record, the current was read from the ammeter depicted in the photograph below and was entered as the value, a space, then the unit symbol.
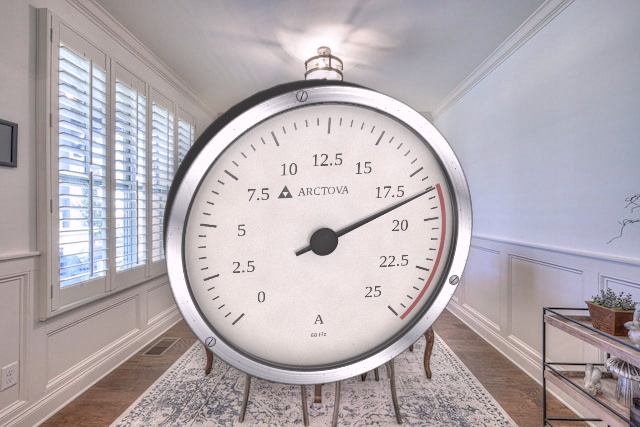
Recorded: 18.5 A
